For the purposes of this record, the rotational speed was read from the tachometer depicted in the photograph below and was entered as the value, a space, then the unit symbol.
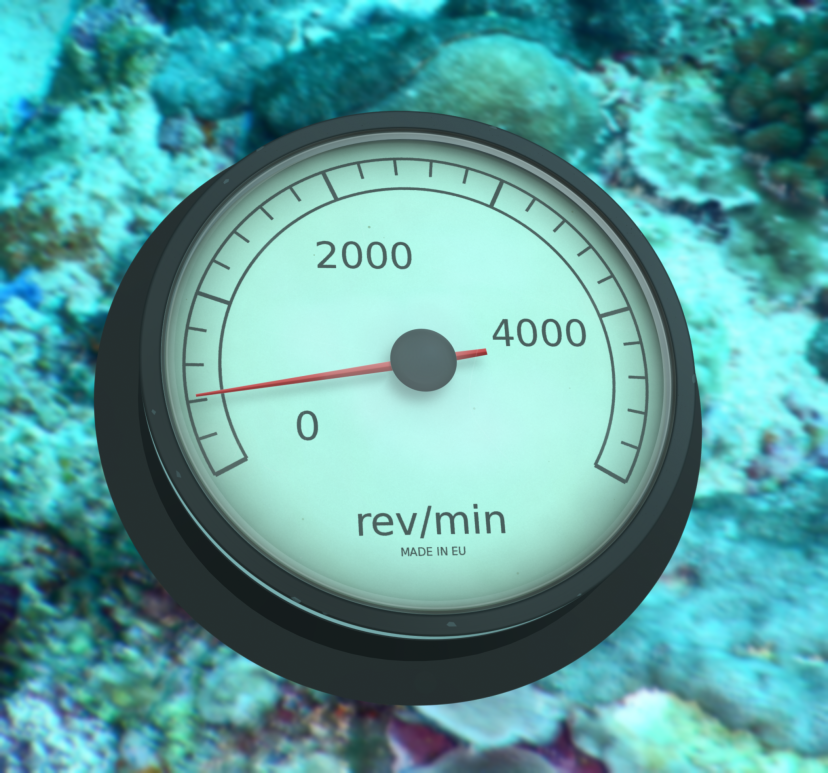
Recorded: 400 rpm
